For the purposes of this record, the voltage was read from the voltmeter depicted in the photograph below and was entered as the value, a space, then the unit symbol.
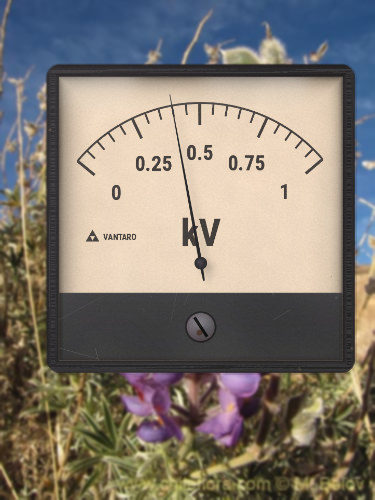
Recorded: 0.4 kV
